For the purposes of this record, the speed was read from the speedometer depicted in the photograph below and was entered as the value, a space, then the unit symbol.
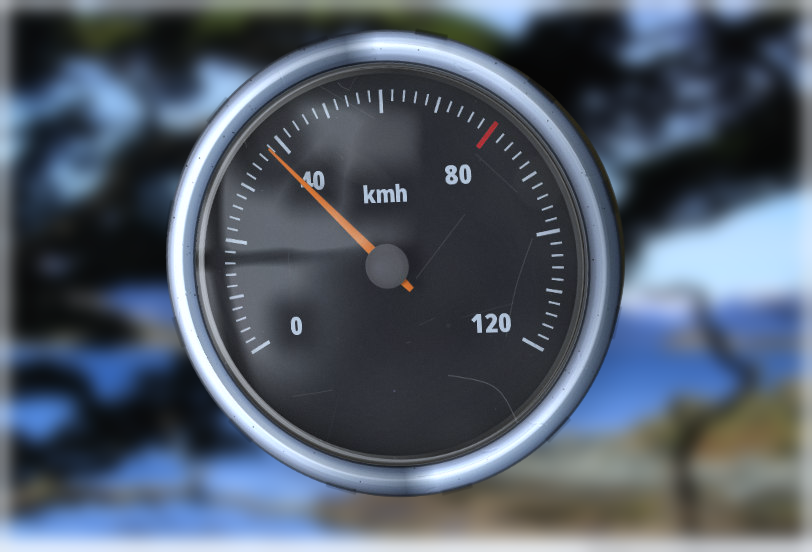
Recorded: 38 km/h
